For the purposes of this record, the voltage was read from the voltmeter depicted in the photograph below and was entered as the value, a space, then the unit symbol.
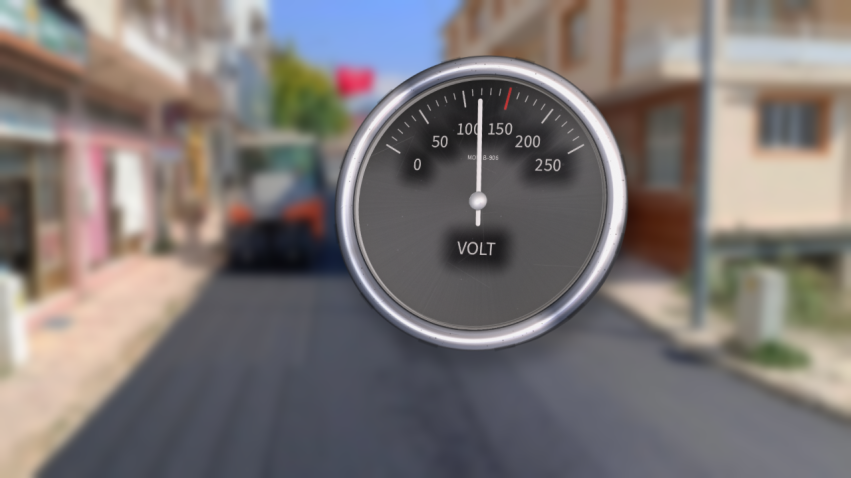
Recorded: 120 V
